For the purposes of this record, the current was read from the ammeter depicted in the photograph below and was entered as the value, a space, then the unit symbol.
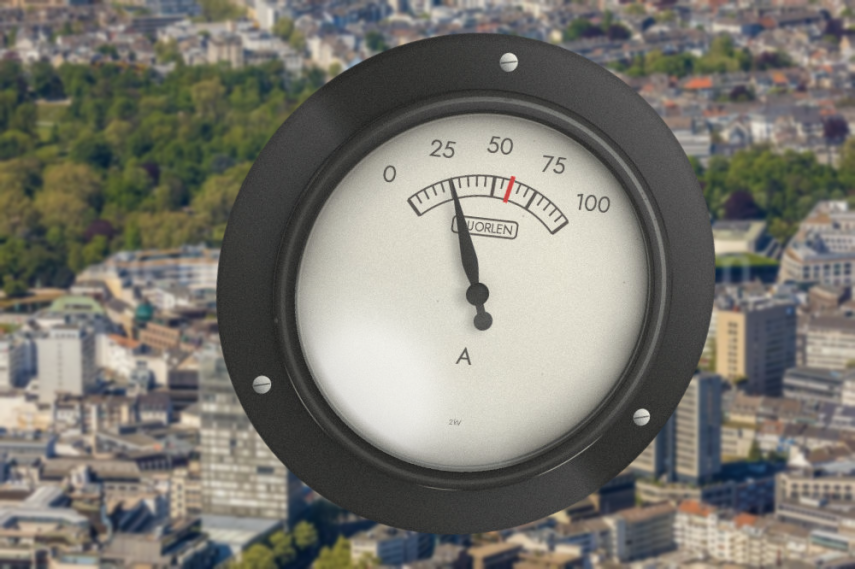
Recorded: 25 A
